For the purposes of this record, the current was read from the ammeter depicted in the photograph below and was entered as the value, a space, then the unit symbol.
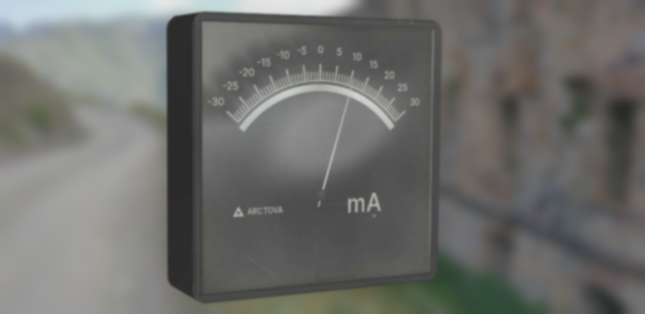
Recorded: 10 mA
